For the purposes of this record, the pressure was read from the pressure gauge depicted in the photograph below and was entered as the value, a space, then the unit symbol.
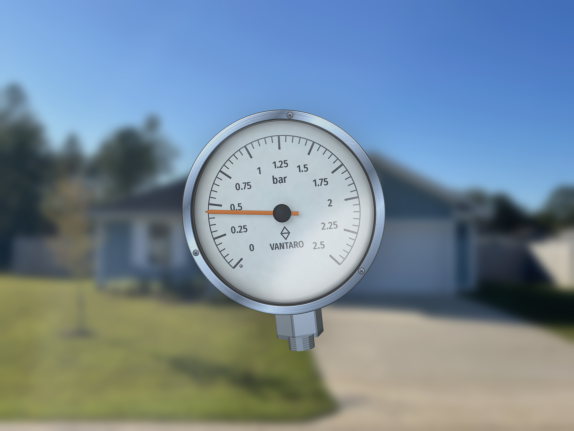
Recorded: 0.45 bar
